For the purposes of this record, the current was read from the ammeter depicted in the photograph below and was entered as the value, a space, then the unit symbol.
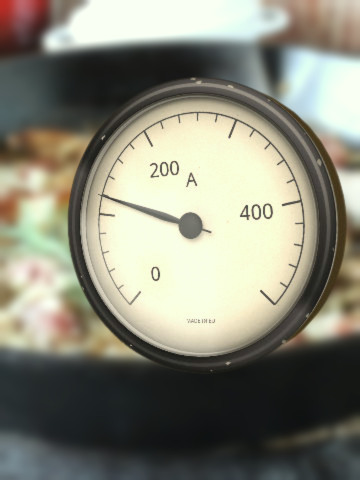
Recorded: 120 A
